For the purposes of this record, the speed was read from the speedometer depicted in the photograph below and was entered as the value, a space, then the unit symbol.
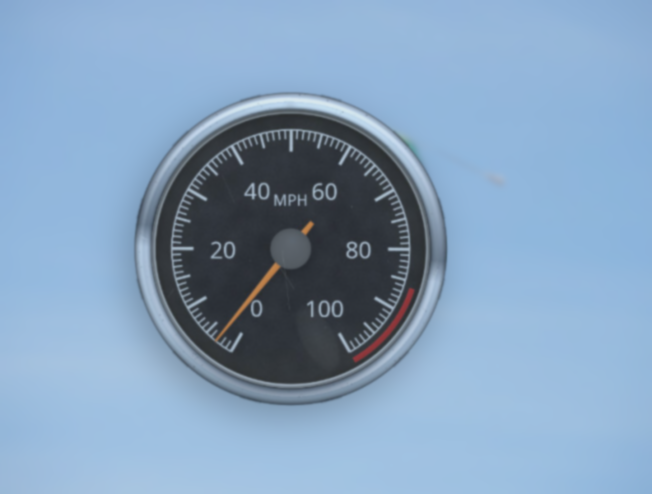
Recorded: 3 mph
